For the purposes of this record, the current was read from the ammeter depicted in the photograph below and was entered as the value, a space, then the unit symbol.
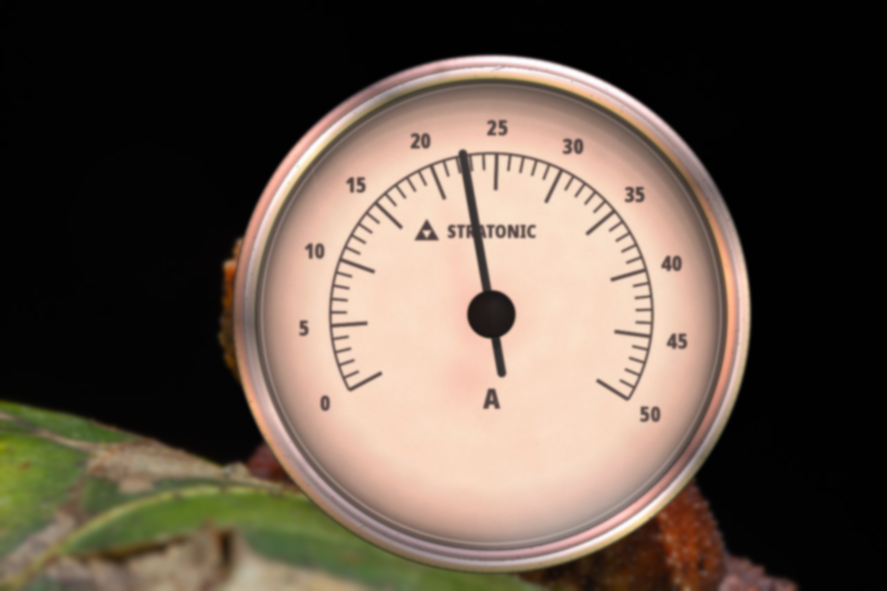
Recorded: 22.5 A
